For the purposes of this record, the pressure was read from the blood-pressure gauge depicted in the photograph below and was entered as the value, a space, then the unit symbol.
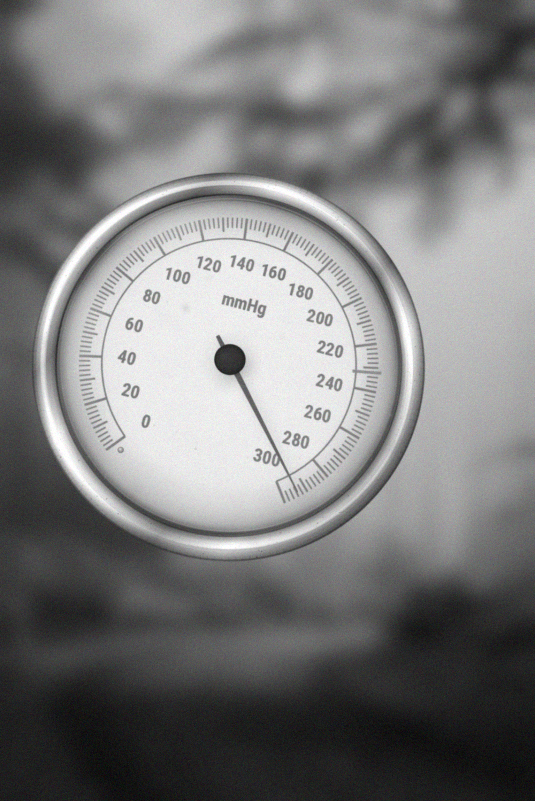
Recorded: 294 mmHg
